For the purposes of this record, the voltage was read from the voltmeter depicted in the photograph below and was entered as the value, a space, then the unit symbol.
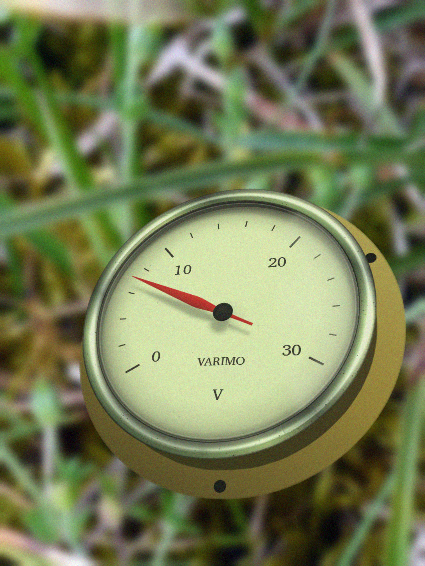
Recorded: 7 V
